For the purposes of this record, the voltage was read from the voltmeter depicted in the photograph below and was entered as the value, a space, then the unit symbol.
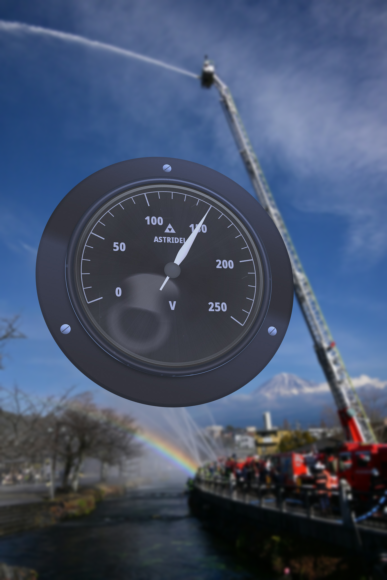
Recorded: 150 V
